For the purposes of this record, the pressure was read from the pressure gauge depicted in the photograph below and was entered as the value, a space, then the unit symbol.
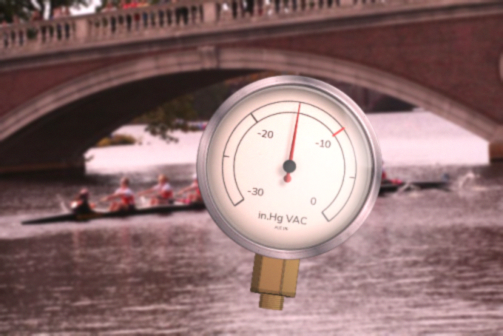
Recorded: -15 inHg
